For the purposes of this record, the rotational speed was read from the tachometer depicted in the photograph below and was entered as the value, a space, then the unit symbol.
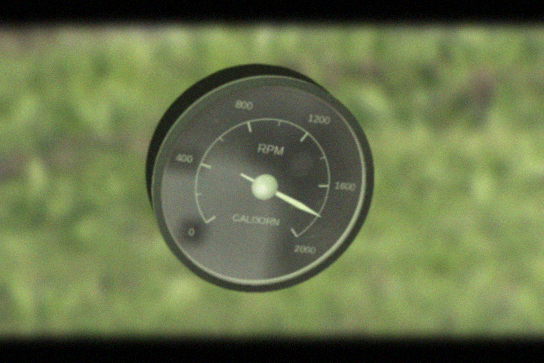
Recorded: 1800 rpm
